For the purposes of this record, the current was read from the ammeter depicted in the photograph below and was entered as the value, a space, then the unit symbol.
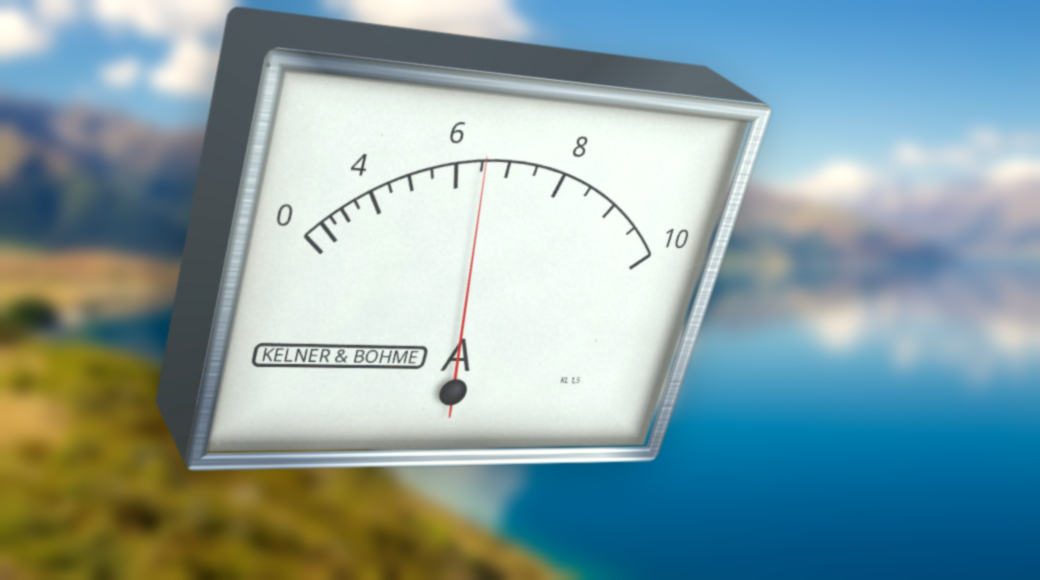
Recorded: 6.5 A
